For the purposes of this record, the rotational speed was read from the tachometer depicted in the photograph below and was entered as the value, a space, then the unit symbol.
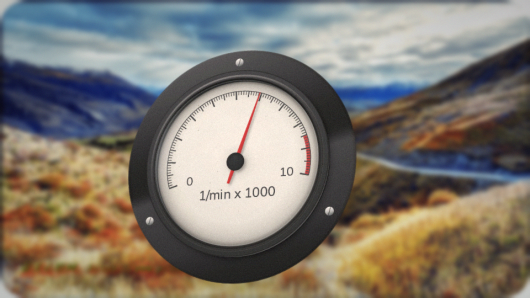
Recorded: 6000 rpm
